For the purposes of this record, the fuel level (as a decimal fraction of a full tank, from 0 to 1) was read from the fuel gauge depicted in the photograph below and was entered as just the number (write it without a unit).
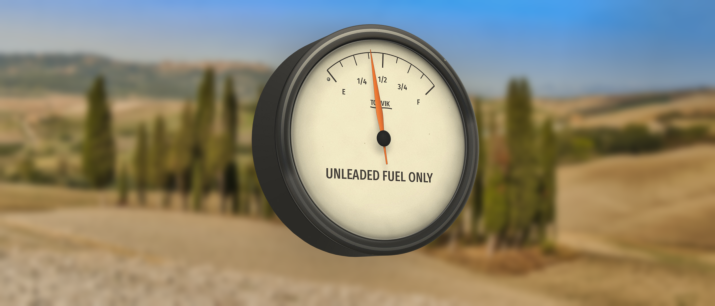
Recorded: 0.375
